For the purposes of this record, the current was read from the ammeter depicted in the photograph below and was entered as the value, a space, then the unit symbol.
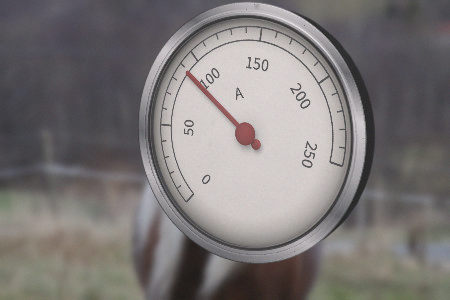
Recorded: 90 A
